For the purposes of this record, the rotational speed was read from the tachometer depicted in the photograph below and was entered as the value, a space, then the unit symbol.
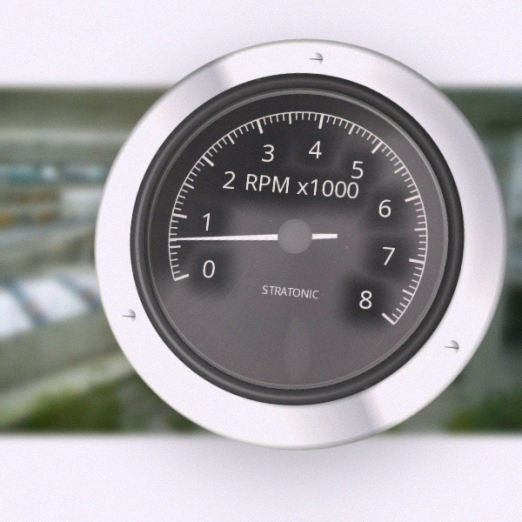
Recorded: 600 rpm
